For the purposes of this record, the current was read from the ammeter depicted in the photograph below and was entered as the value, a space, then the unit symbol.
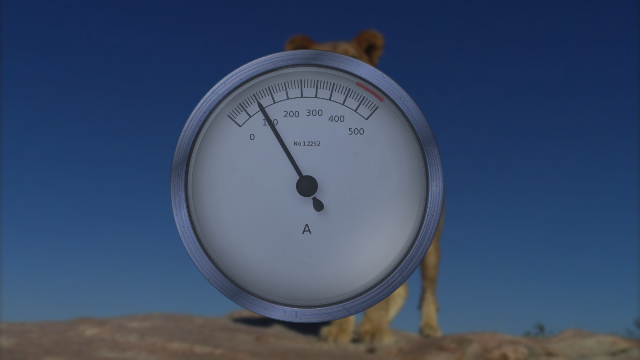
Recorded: 100 A
